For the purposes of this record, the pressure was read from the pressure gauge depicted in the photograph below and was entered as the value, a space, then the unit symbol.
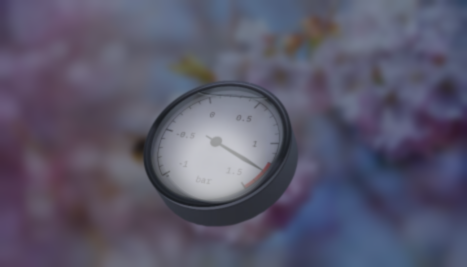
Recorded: 1.3 bar
